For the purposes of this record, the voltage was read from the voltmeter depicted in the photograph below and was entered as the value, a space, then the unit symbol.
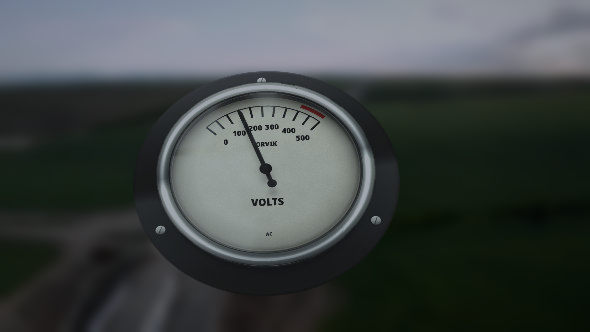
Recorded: 150 V
